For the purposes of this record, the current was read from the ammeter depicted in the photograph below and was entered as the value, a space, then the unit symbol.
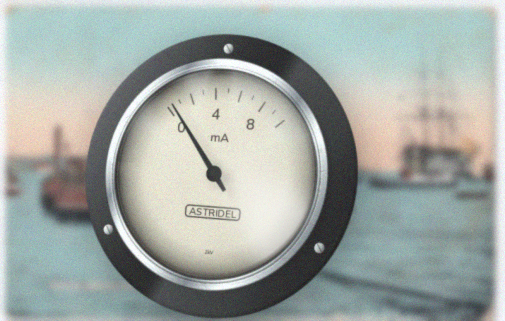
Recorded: 0.5 mA
